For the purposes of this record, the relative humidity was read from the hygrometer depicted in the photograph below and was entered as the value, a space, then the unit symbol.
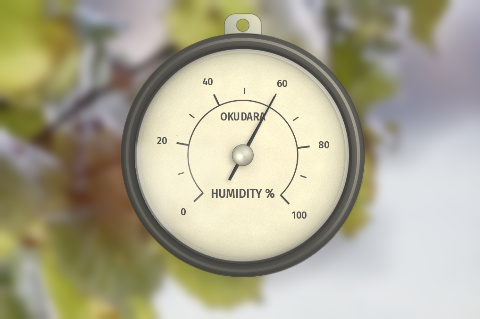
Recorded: 60 %
